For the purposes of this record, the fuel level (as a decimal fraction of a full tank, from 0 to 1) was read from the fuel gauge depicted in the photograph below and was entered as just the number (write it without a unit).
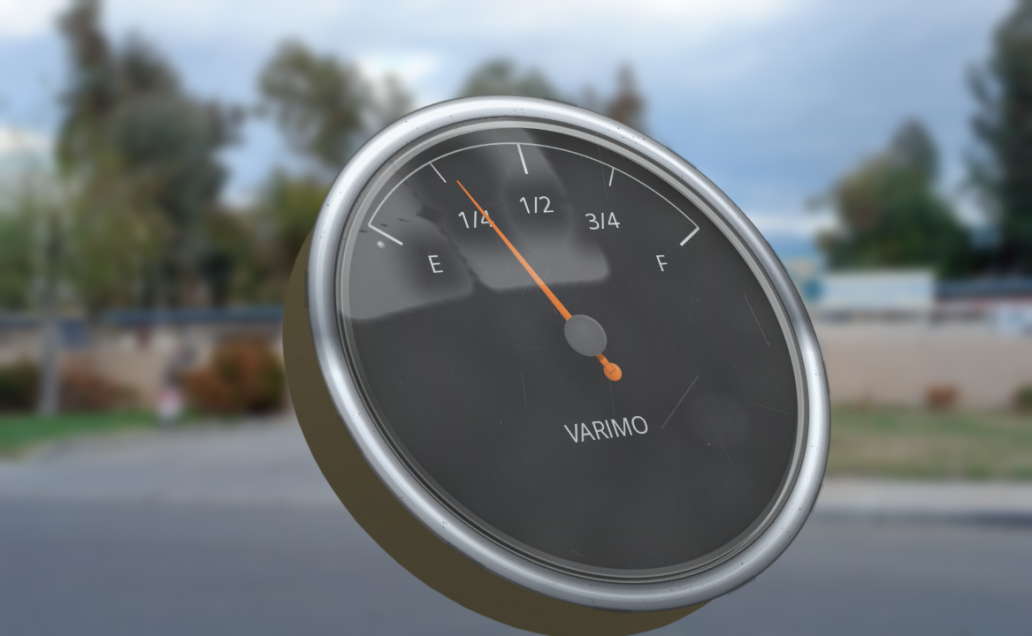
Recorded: 0.25
